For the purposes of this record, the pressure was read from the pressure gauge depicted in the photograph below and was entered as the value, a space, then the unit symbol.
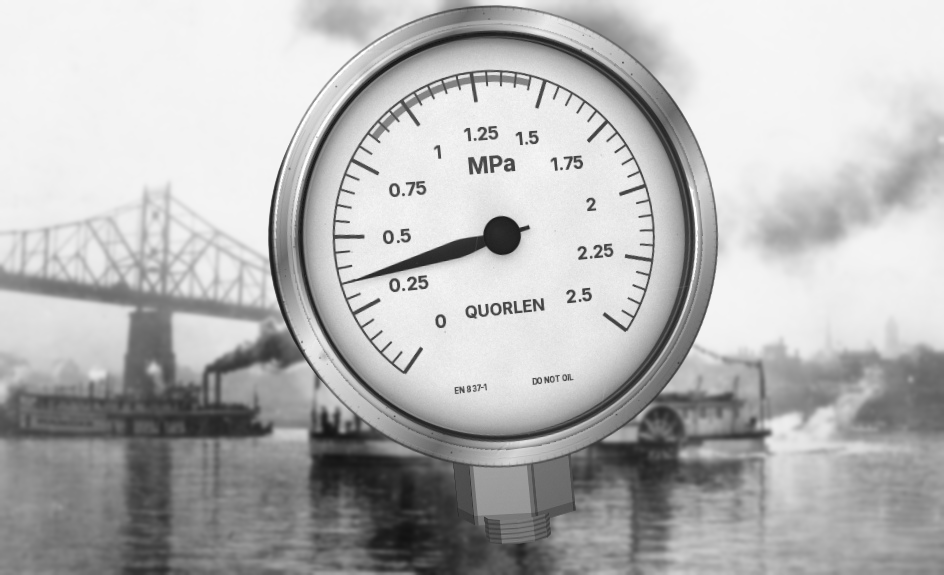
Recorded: 0.35 MPa
